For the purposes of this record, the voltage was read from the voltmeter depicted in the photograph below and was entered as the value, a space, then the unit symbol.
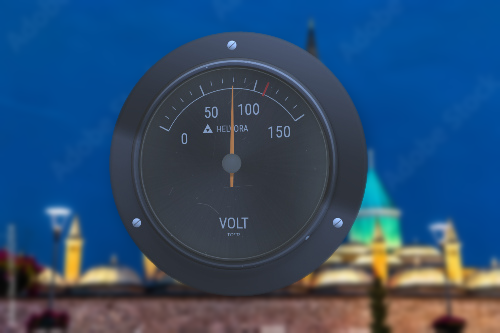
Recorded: 80 V
